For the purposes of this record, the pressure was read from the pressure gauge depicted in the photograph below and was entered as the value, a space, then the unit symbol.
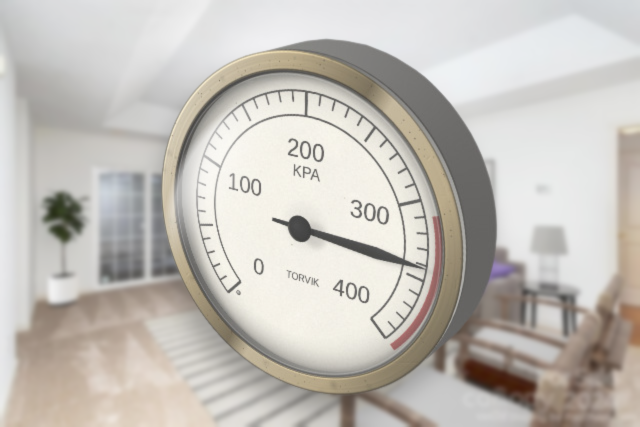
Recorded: 340 kPa
